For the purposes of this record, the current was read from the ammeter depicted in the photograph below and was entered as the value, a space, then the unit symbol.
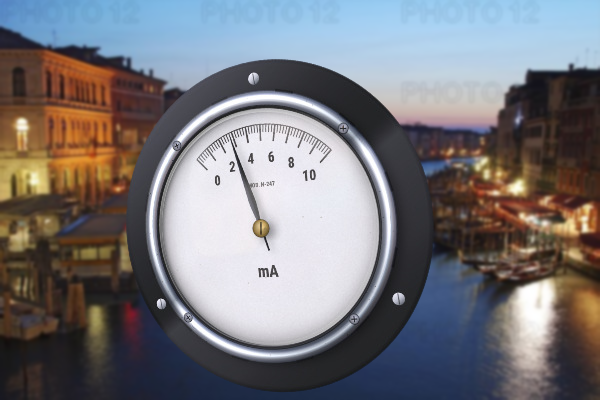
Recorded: 3 mA
